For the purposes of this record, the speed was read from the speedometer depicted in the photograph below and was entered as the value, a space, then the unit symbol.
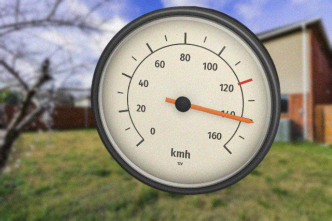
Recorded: 140 km/h
